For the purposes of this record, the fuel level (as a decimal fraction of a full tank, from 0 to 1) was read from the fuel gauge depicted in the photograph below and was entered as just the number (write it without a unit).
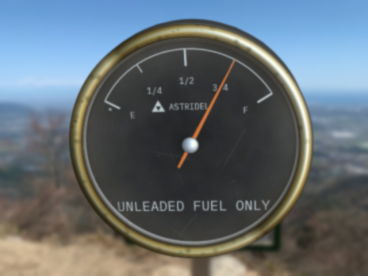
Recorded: 0.75
